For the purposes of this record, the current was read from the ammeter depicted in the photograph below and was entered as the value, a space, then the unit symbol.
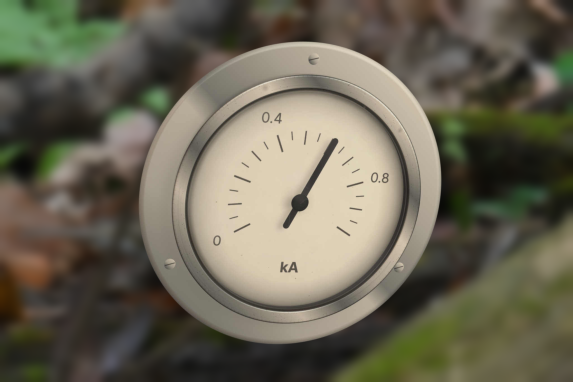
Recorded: 0.6 kA
